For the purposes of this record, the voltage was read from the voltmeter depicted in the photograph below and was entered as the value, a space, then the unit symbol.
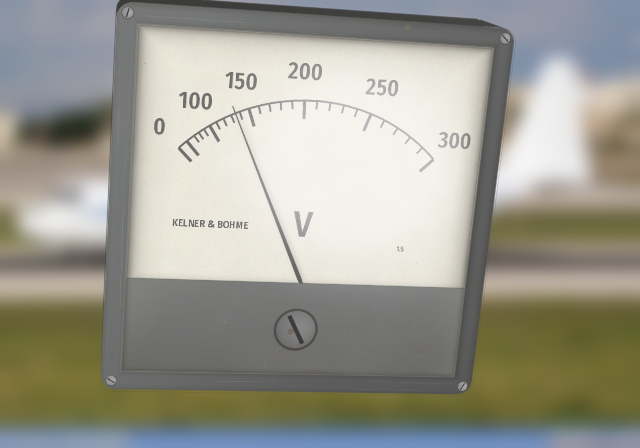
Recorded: 135 V
